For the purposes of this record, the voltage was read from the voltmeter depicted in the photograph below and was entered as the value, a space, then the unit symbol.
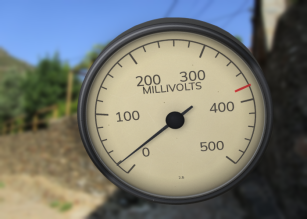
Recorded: 20 mV
